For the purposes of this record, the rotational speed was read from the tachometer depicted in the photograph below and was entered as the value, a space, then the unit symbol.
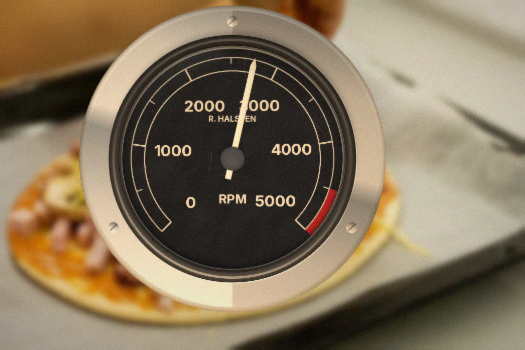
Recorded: 2750 rpm
